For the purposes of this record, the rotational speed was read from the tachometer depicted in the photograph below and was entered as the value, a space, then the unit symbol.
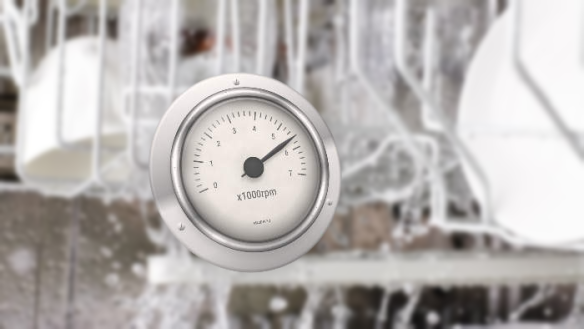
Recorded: 5600 rpm
